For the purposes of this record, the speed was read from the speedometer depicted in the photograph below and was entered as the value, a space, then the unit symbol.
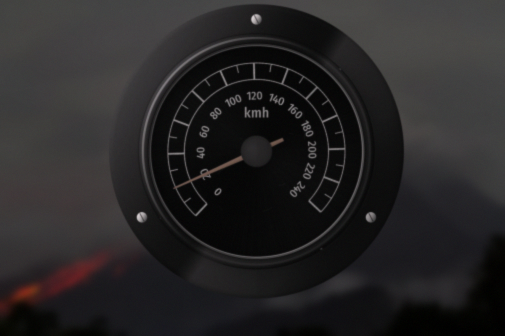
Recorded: 20 km/h
